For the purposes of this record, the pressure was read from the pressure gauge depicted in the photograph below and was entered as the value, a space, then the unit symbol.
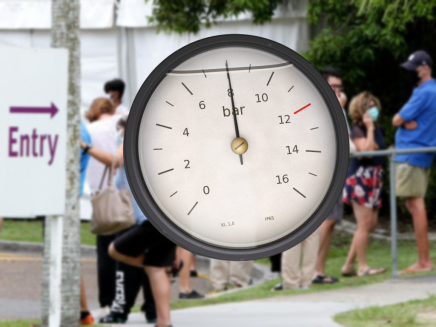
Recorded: 8 bar
